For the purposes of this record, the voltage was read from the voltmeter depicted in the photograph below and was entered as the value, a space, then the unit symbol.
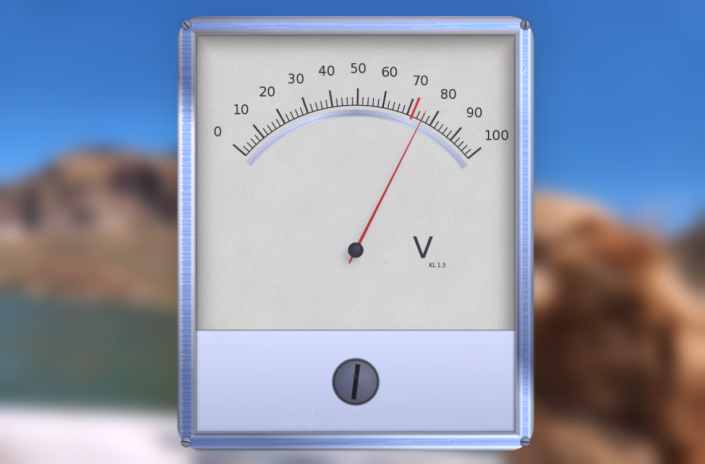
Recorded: 76 V
